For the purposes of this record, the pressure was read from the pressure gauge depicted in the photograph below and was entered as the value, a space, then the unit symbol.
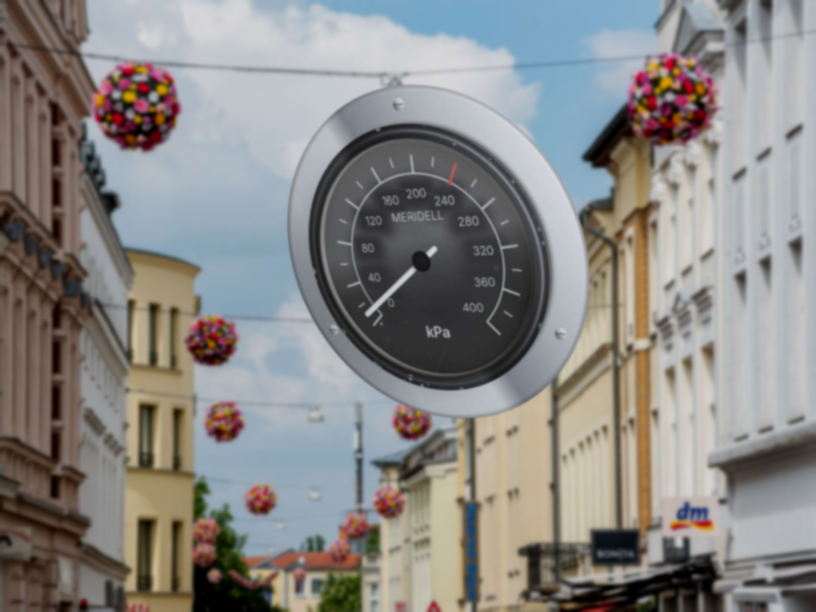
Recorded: 10 kPa
